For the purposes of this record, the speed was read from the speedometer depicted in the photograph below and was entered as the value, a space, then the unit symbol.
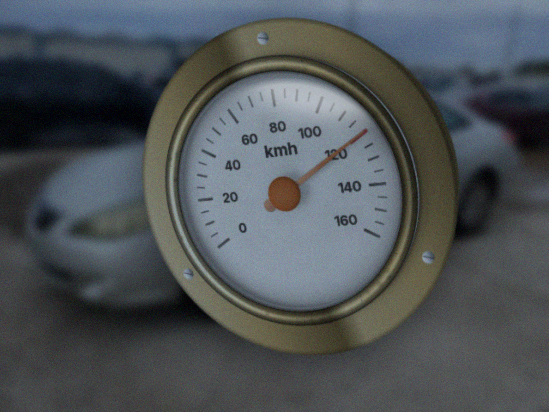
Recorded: 120 km/h
